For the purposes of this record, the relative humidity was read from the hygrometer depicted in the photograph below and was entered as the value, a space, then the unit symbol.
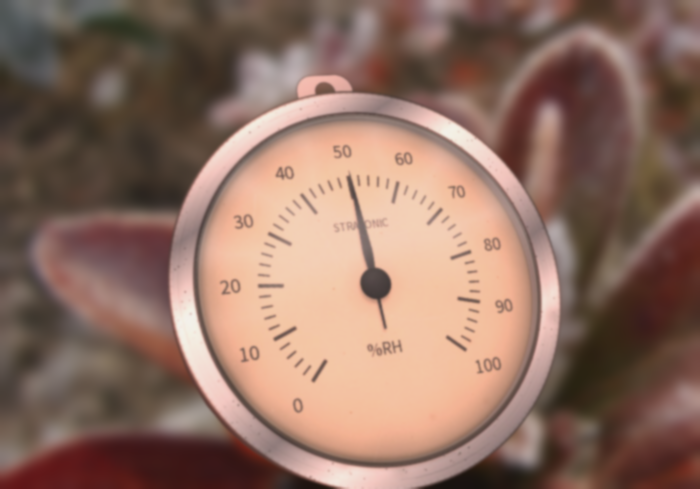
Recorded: 50 %
